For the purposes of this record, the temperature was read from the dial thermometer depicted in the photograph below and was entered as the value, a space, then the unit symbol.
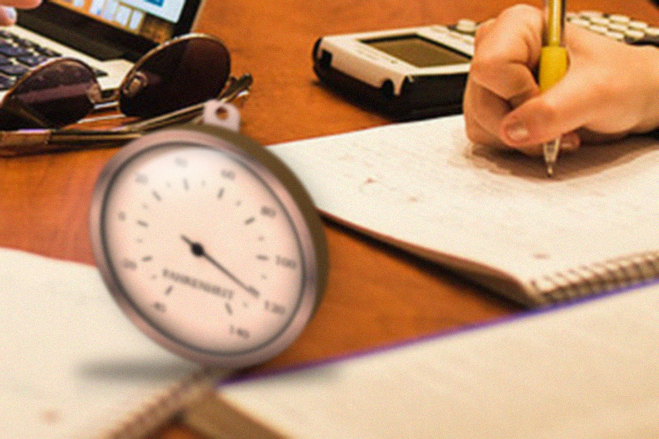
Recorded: 120 °F
